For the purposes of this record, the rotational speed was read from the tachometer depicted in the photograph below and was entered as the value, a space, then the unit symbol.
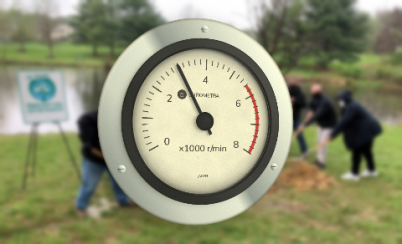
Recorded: 3000 rpm
